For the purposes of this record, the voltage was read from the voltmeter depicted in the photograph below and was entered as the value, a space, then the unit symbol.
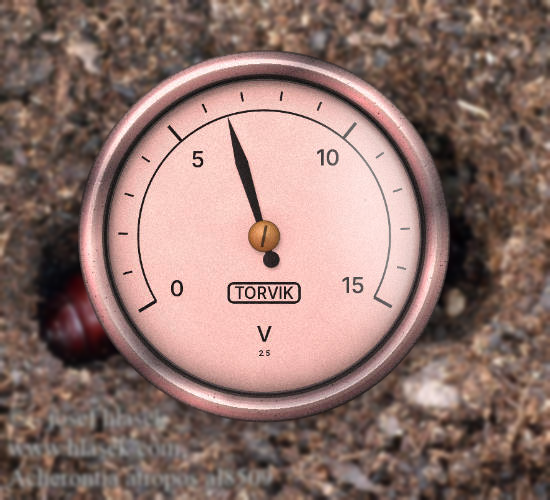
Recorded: 6.5 V
